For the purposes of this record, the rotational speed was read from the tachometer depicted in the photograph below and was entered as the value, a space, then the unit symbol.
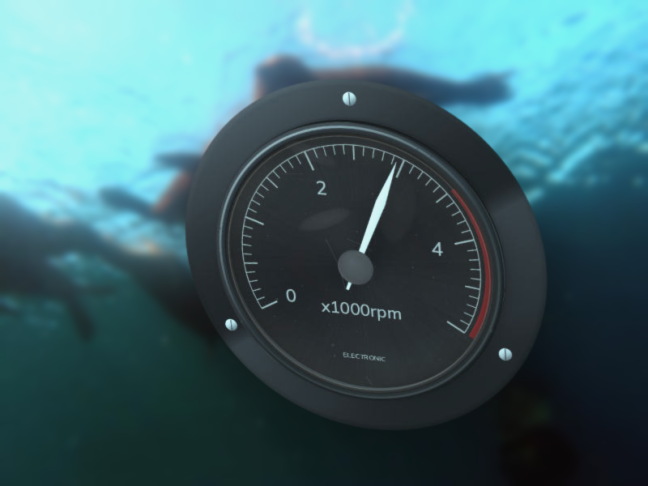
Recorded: 2950 rpm
